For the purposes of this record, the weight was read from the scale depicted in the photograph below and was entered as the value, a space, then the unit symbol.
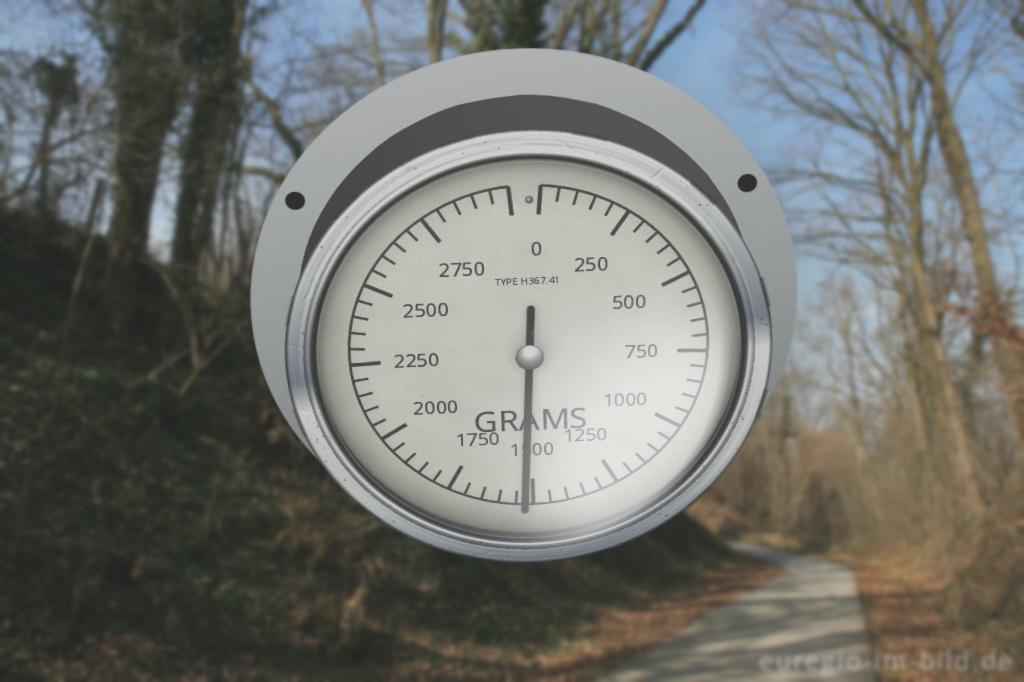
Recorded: 1525 g
